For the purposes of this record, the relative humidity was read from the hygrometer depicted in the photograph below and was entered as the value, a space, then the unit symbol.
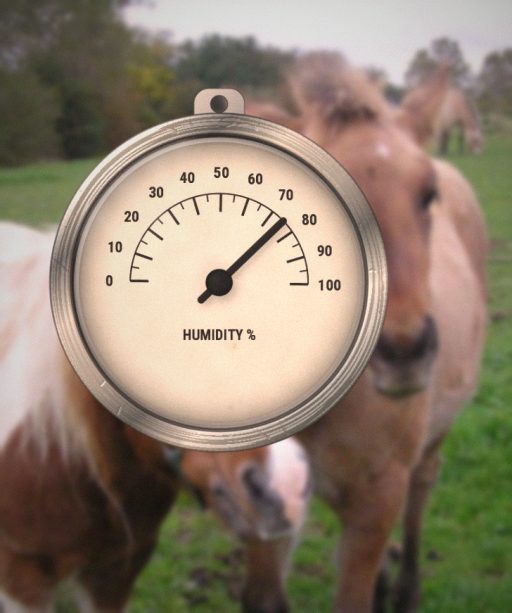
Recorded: 75 %
